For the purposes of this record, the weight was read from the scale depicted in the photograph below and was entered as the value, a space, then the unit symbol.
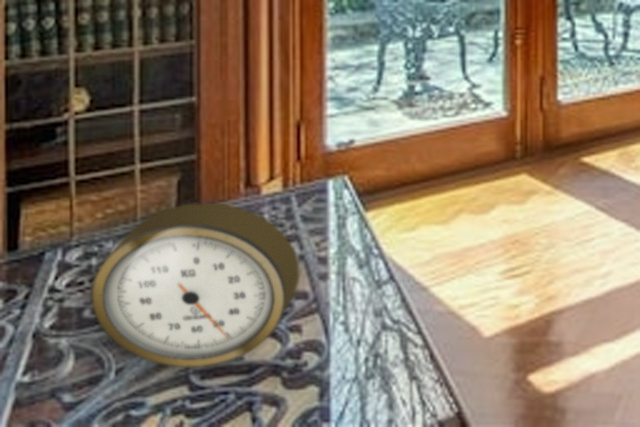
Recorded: 50 kg
